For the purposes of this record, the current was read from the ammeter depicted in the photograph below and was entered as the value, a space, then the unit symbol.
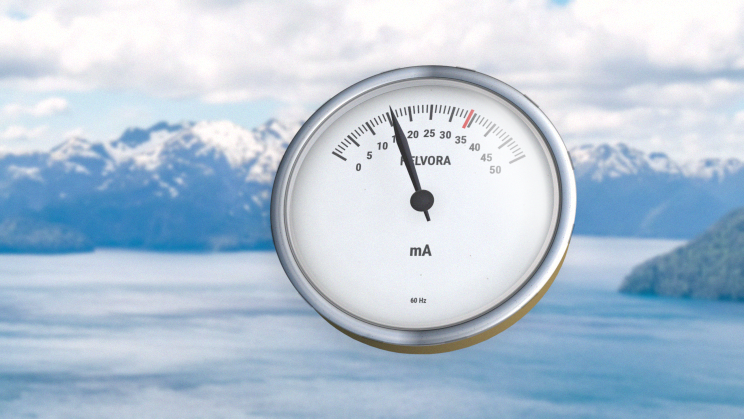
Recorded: 16 mA
